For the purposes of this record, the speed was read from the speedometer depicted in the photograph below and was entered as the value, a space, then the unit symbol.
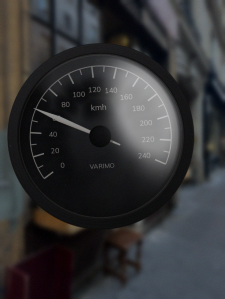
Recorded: 60 km/h
